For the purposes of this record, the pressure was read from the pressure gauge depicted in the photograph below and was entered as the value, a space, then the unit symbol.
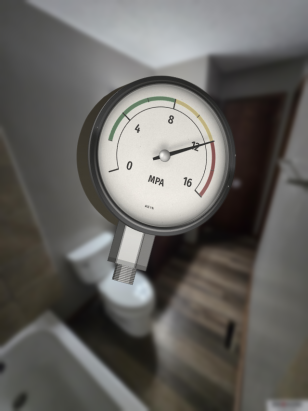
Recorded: 12 MPa
